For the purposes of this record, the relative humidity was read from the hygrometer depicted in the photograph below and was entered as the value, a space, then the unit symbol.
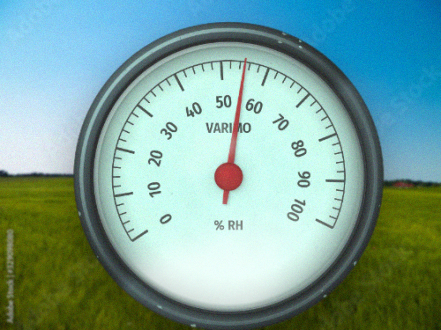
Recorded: 55 %
